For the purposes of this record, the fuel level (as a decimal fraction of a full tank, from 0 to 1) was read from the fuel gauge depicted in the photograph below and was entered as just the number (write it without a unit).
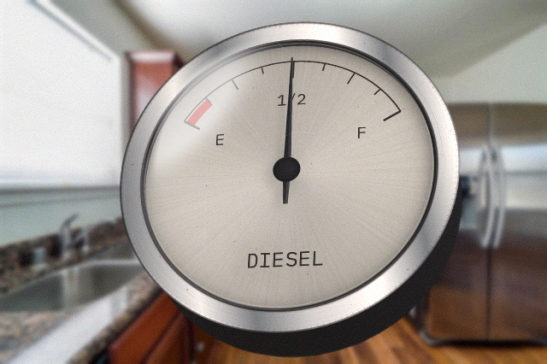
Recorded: 0.5
